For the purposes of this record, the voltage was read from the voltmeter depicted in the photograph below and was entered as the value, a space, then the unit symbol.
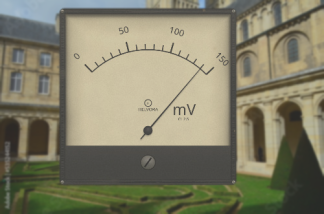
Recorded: 140 mV
